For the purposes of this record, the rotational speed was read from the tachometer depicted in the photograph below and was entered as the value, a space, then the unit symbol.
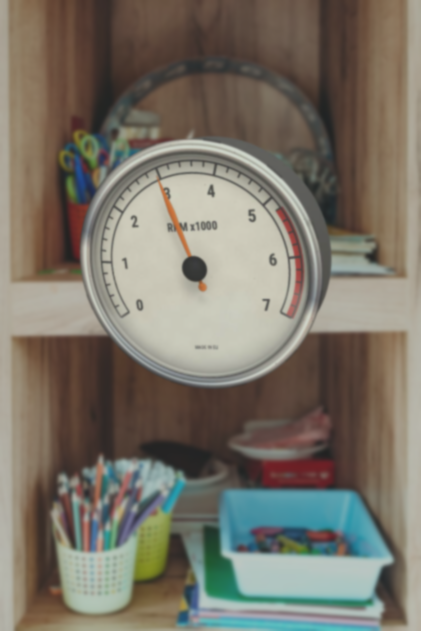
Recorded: 3000 rpm
